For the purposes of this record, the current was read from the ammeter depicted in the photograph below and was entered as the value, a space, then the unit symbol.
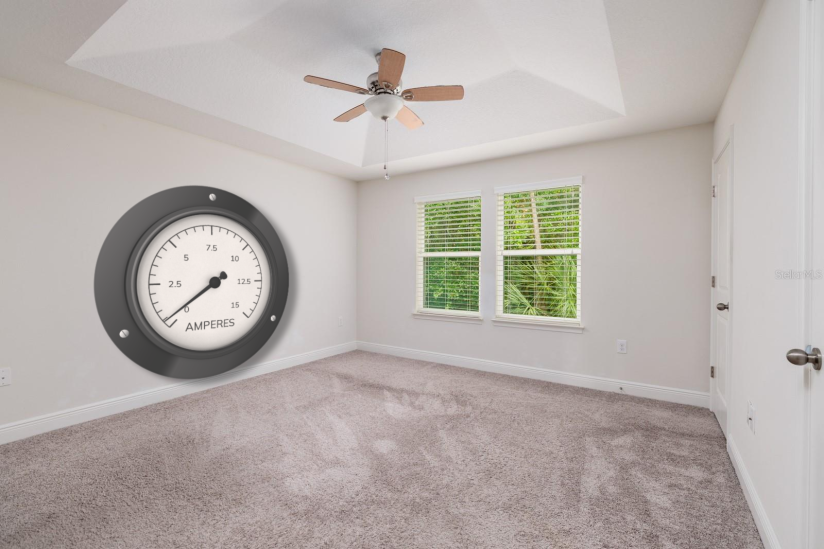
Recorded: 0.5 A
